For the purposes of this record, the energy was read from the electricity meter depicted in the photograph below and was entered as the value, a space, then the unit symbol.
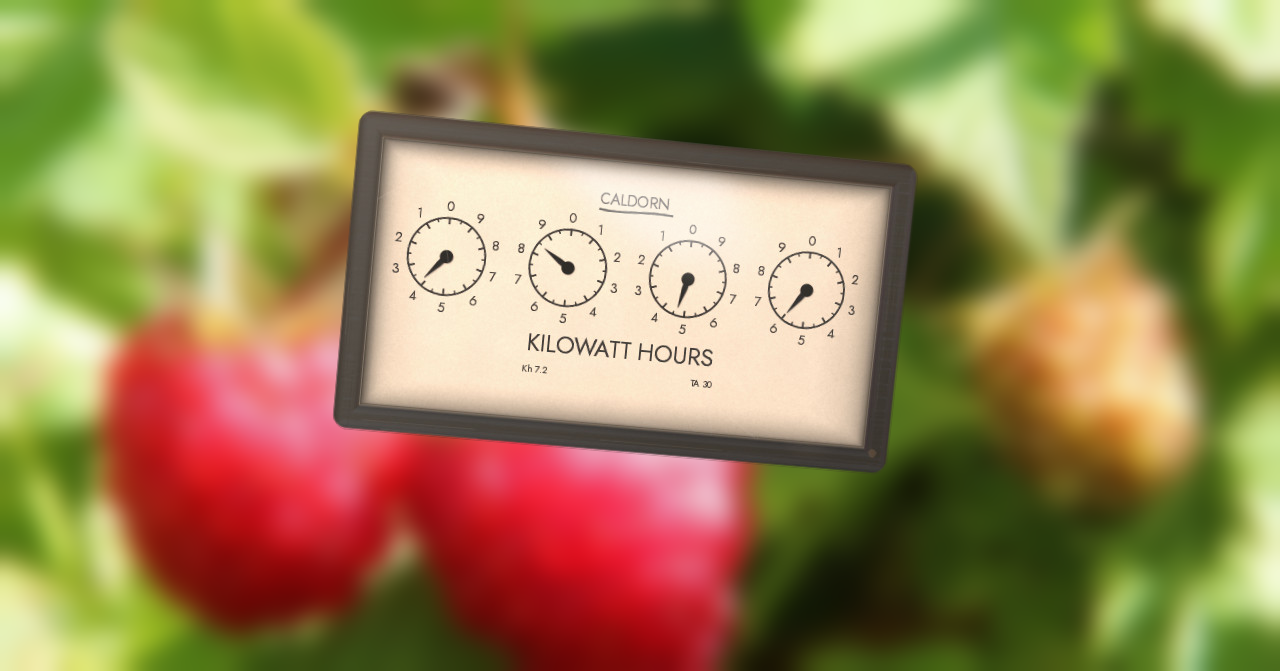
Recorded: 3846 kWh
